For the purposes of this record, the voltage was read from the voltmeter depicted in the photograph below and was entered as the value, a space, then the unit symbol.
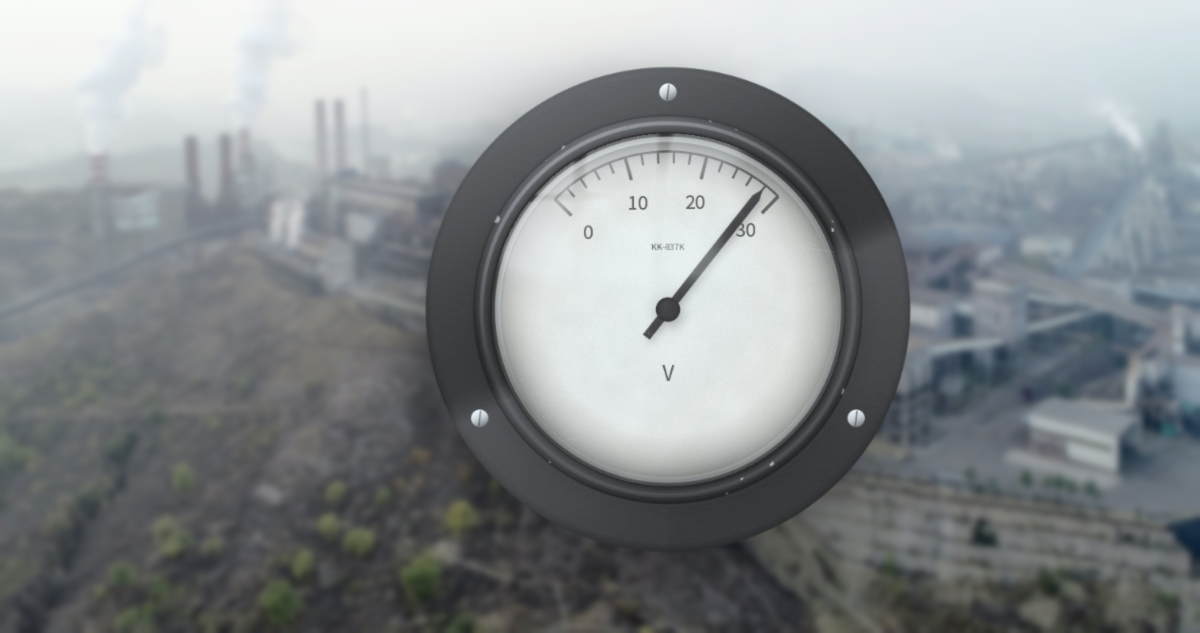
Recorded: 28 V
